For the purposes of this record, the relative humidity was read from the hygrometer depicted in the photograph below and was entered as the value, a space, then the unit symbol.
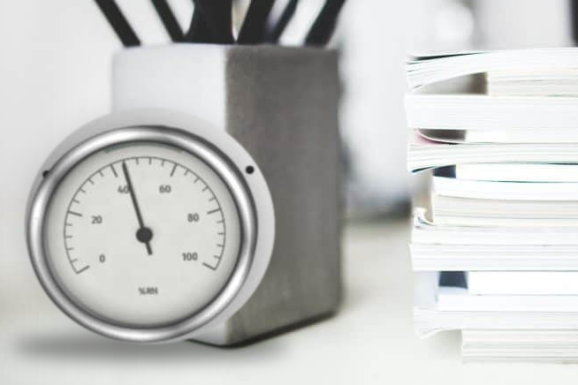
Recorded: 44 %
